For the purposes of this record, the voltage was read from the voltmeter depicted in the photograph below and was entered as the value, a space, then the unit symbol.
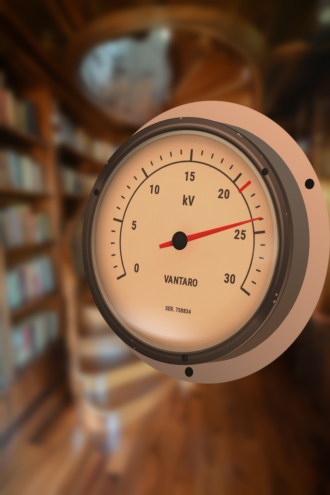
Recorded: 24 kV
